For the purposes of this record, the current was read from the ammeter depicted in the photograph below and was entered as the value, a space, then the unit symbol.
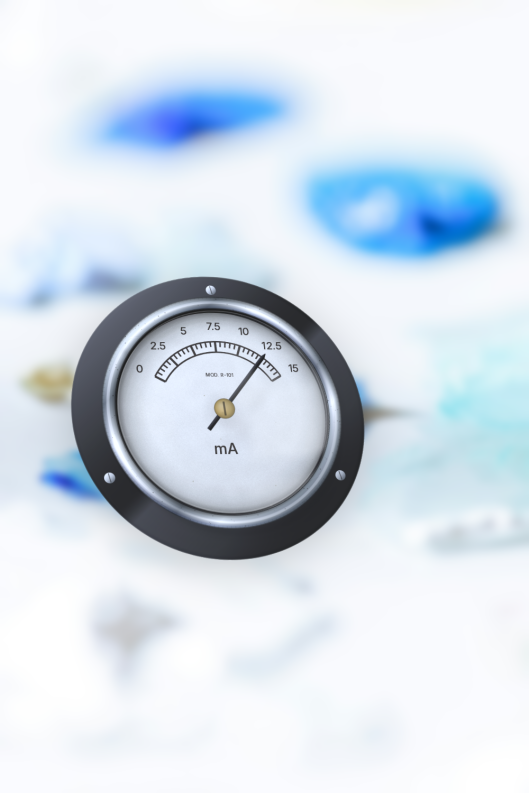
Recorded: 12.5 mA
